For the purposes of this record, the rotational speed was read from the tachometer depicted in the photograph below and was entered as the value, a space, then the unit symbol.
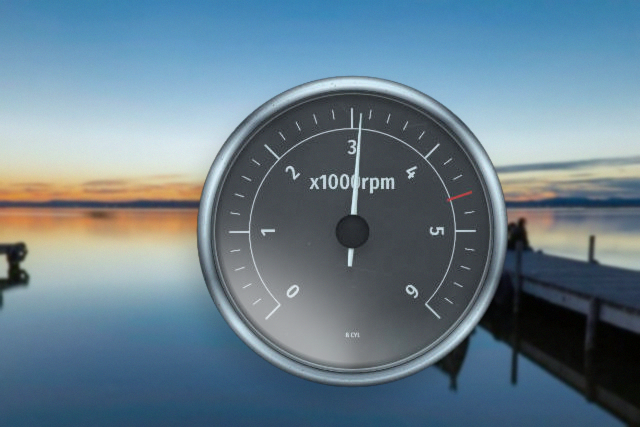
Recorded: 3100 rpm
